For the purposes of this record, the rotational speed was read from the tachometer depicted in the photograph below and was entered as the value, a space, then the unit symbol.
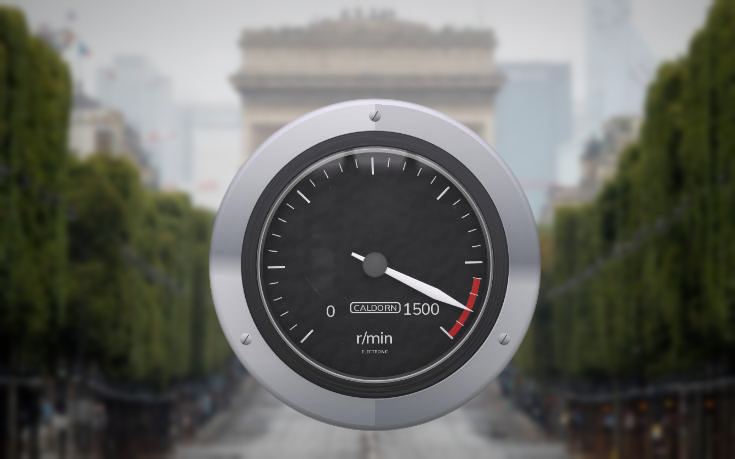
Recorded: 1400 rpm
